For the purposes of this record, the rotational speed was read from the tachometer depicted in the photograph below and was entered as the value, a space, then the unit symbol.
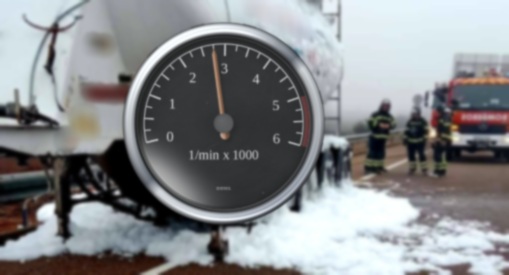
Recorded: 2750 rpm
